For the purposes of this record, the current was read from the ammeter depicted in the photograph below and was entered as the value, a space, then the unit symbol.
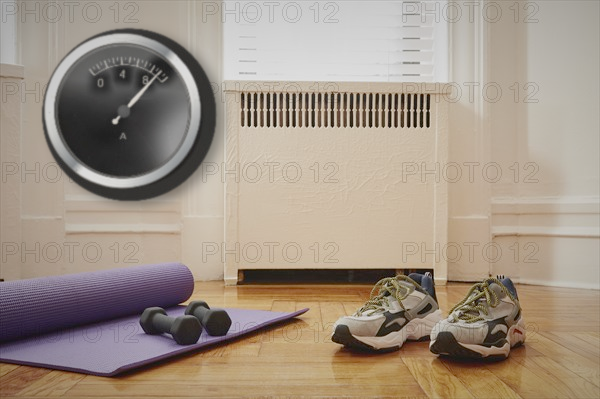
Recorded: 9 A
